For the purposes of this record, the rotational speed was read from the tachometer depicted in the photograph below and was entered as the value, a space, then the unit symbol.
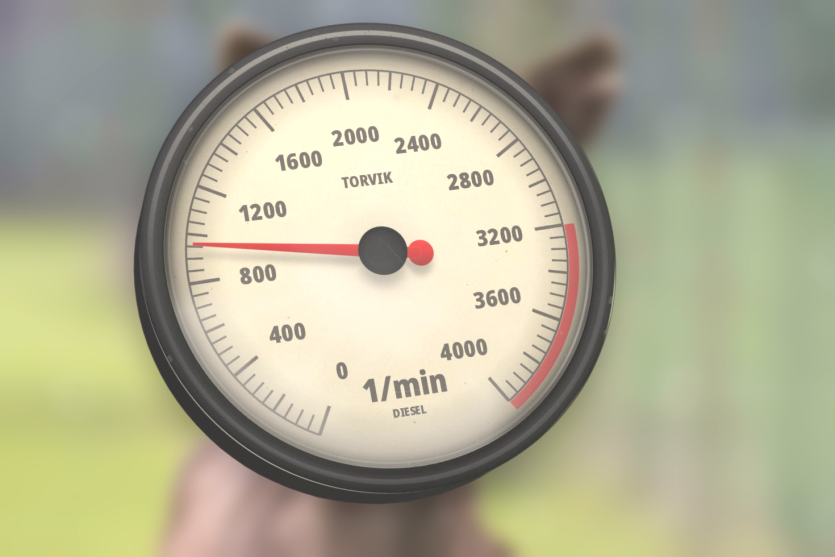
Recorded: 950 rpm
